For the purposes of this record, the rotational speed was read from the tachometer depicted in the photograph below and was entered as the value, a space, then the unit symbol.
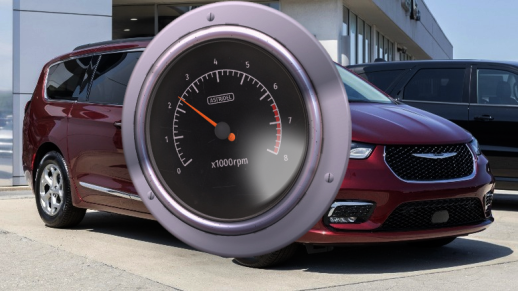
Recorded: 2400 rpm
